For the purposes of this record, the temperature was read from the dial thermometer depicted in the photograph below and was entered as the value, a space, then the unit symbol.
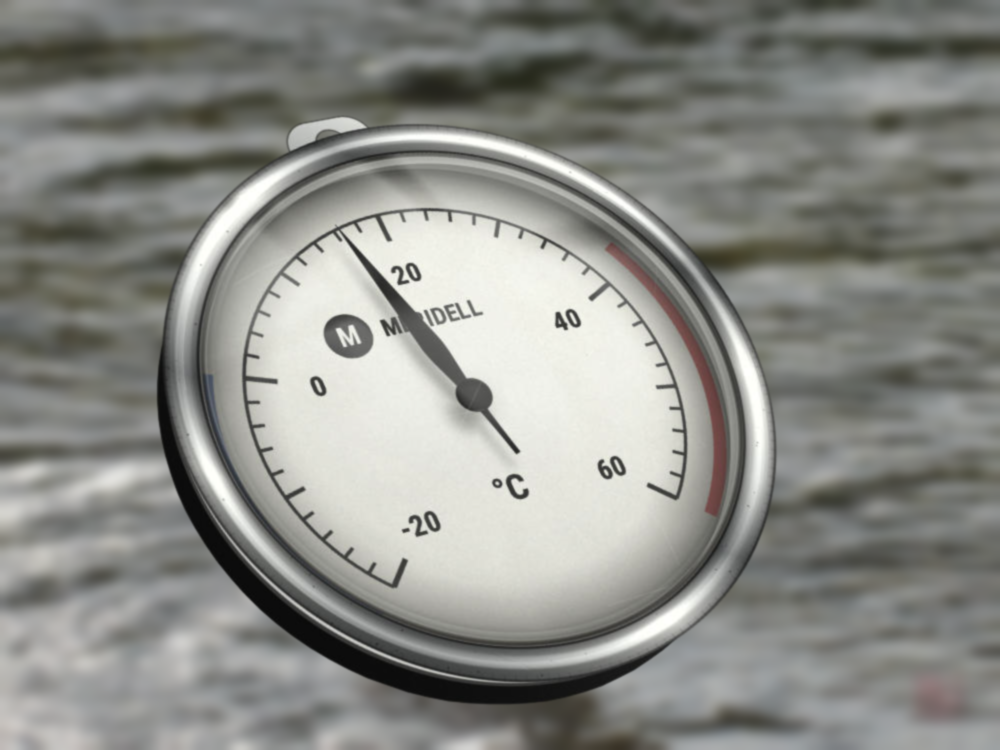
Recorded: 16 °C
